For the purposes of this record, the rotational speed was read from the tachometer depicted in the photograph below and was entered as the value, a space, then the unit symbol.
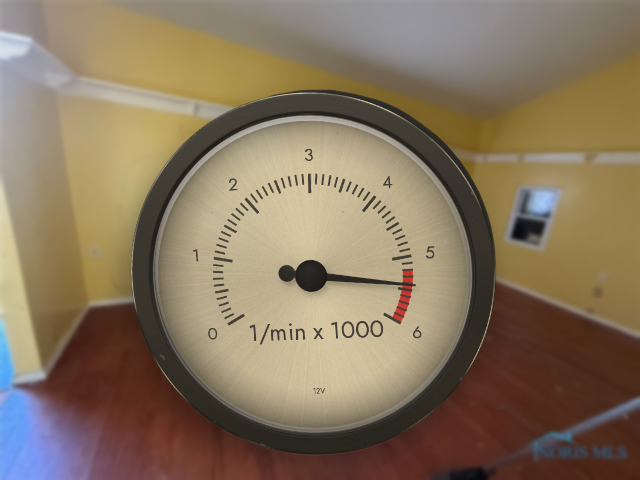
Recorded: 5400 rpm
